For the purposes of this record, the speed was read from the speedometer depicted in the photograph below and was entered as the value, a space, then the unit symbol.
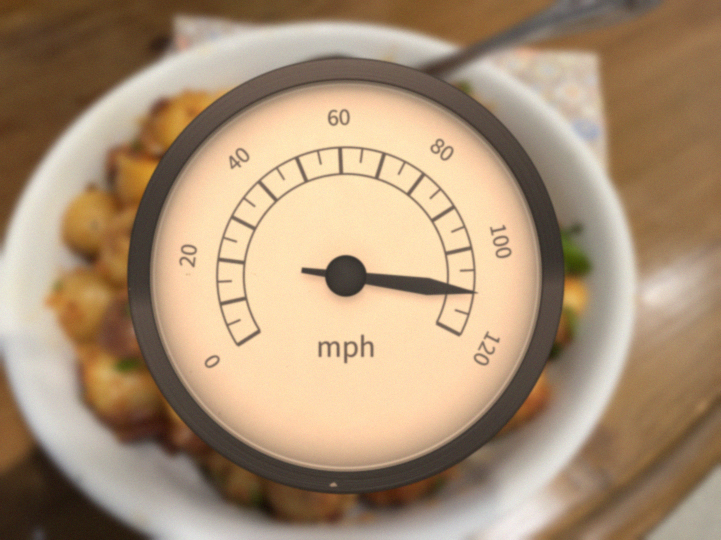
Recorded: 110 mph
